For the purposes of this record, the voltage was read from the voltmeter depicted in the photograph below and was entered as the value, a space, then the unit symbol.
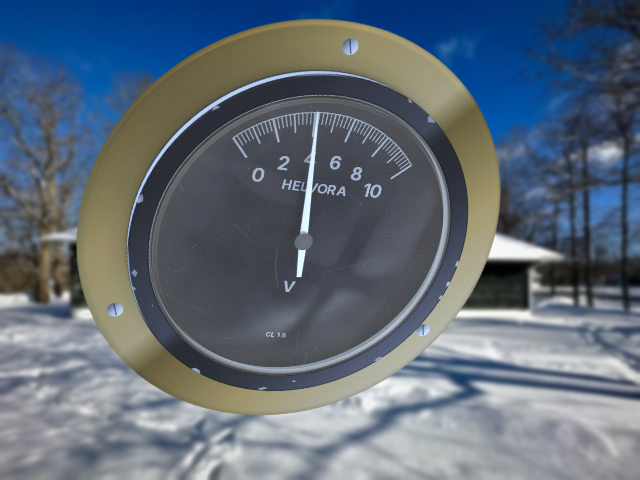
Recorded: 4 V
